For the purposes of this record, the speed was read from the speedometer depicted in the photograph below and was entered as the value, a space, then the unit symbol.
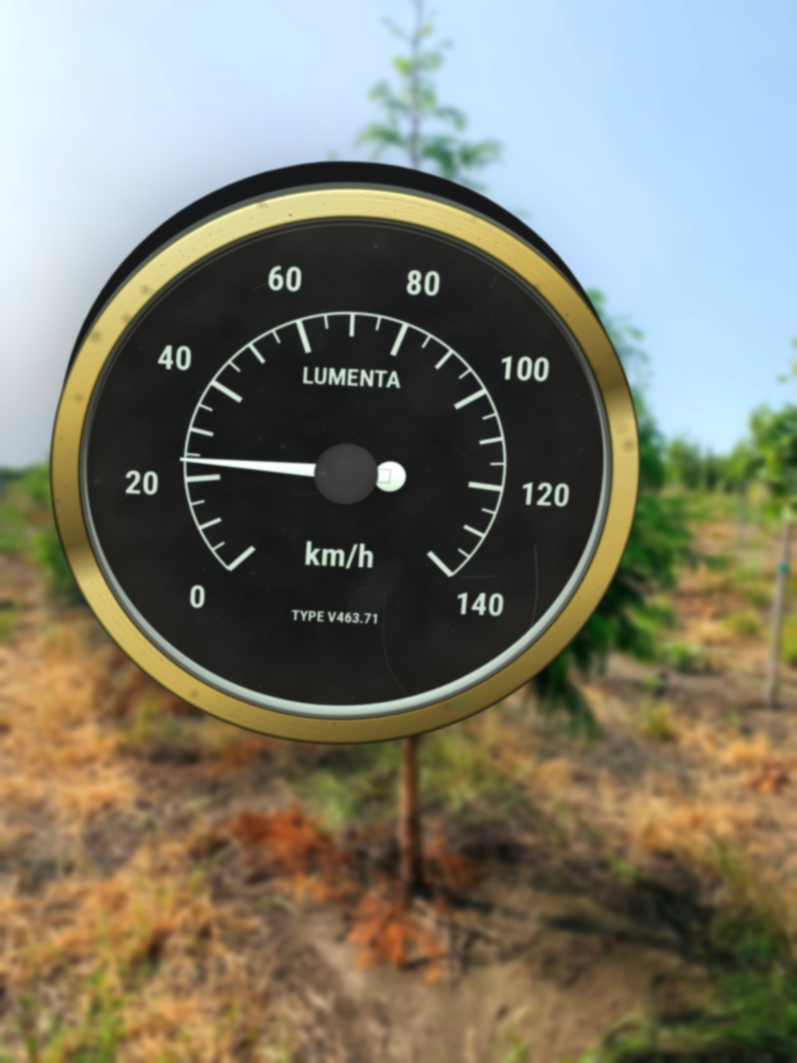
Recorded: 25 km/h
